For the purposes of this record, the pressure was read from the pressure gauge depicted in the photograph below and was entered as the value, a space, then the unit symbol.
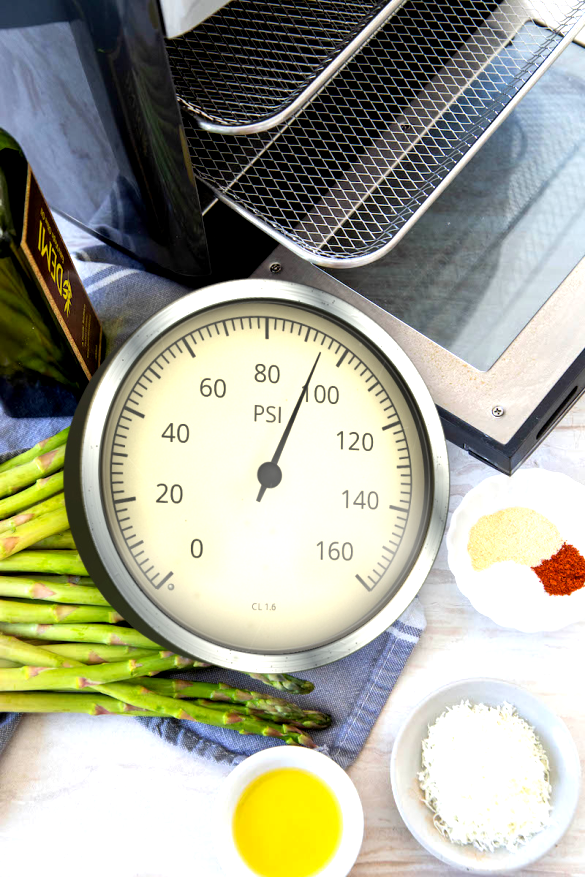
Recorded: 94 psi
